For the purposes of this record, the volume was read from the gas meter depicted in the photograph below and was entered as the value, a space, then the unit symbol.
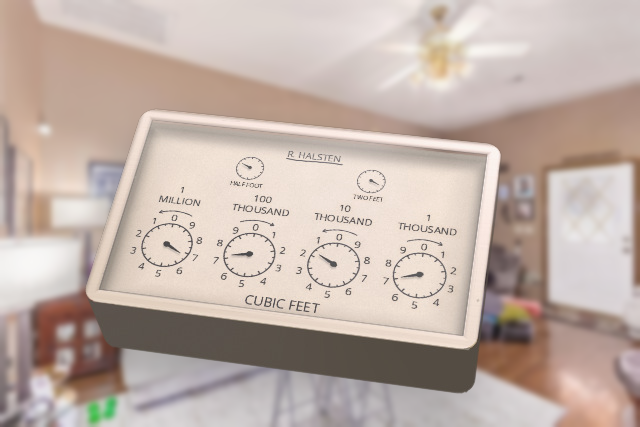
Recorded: 671700 ft³
